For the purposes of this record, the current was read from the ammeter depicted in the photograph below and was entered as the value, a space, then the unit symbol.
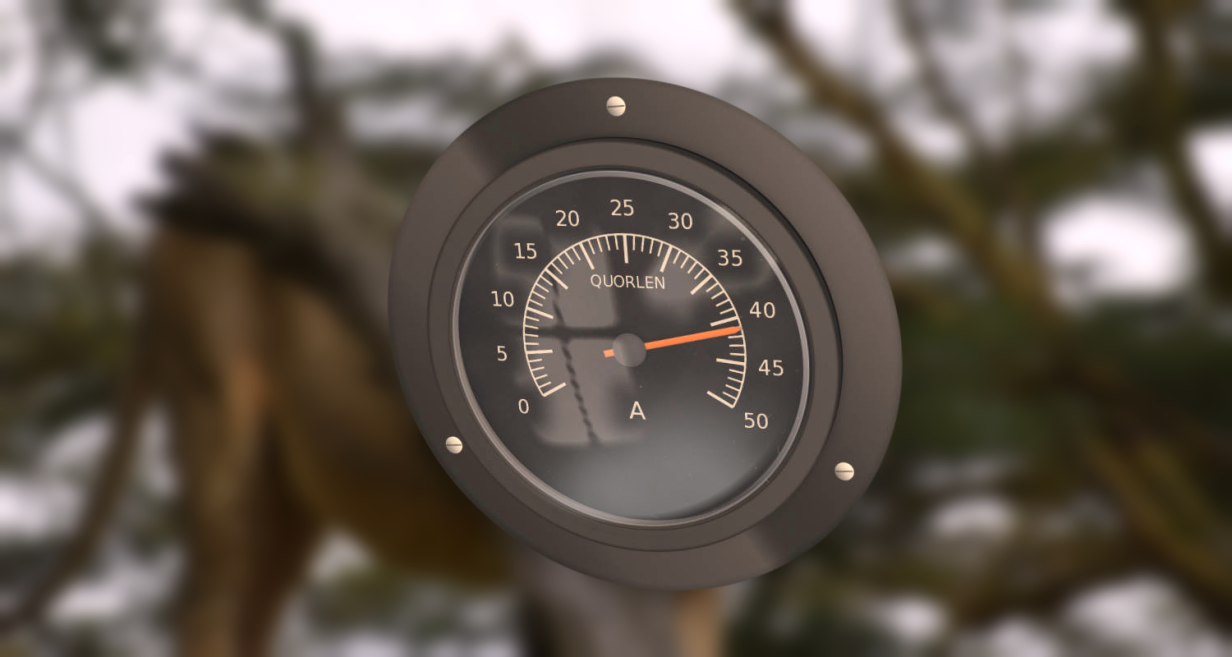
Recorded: 41 A
